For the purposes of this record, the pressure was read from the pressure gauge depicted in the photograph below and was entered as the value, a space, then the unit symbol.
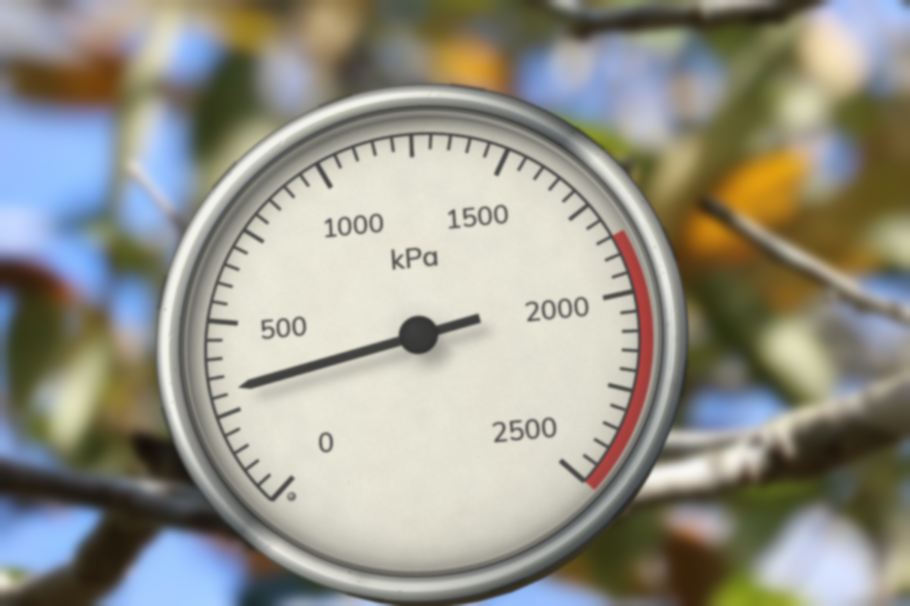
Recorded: 300 kPa
